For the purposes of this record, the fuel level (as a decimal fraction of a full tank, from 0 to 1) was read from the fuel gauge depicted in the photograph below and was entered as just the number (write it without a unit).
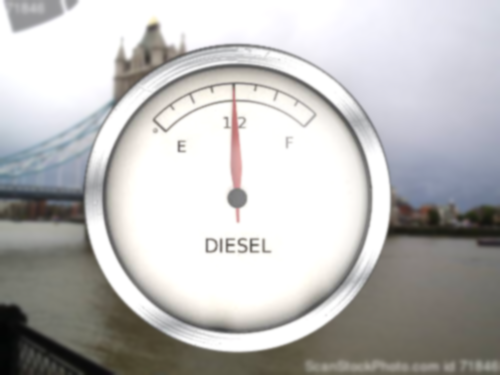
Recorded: 0.5
